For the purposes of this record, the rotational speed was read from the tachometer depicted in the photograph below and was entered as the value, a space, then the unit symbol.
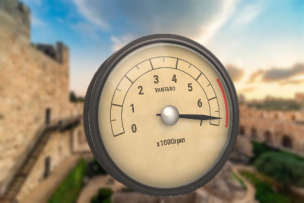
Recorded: 6750 rpm
